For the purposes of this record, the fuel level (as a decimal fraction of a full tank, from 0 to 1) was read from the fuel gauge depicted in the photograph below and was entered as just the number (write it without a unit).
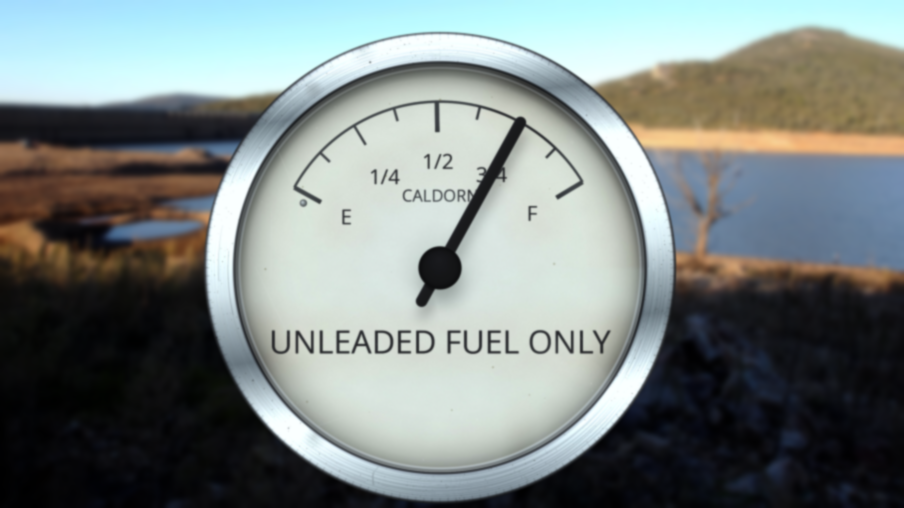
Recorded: 0.75
